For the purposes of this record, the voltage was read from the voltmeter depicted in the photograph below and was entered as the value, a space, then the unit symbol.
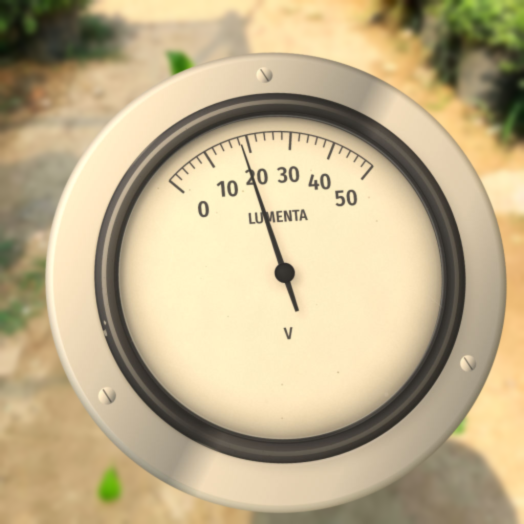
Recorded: 18 V
